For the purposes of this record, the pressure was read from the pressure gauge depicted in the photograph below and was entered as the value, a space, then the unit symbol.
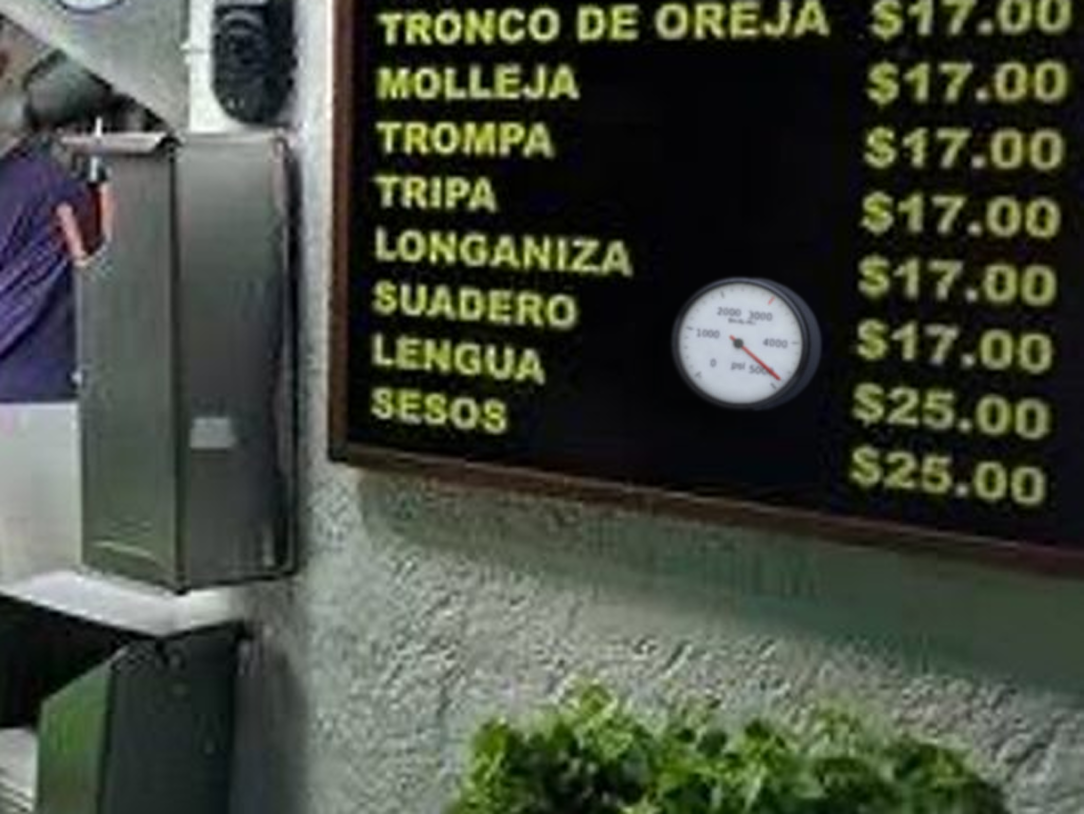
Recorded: 4800 psi
